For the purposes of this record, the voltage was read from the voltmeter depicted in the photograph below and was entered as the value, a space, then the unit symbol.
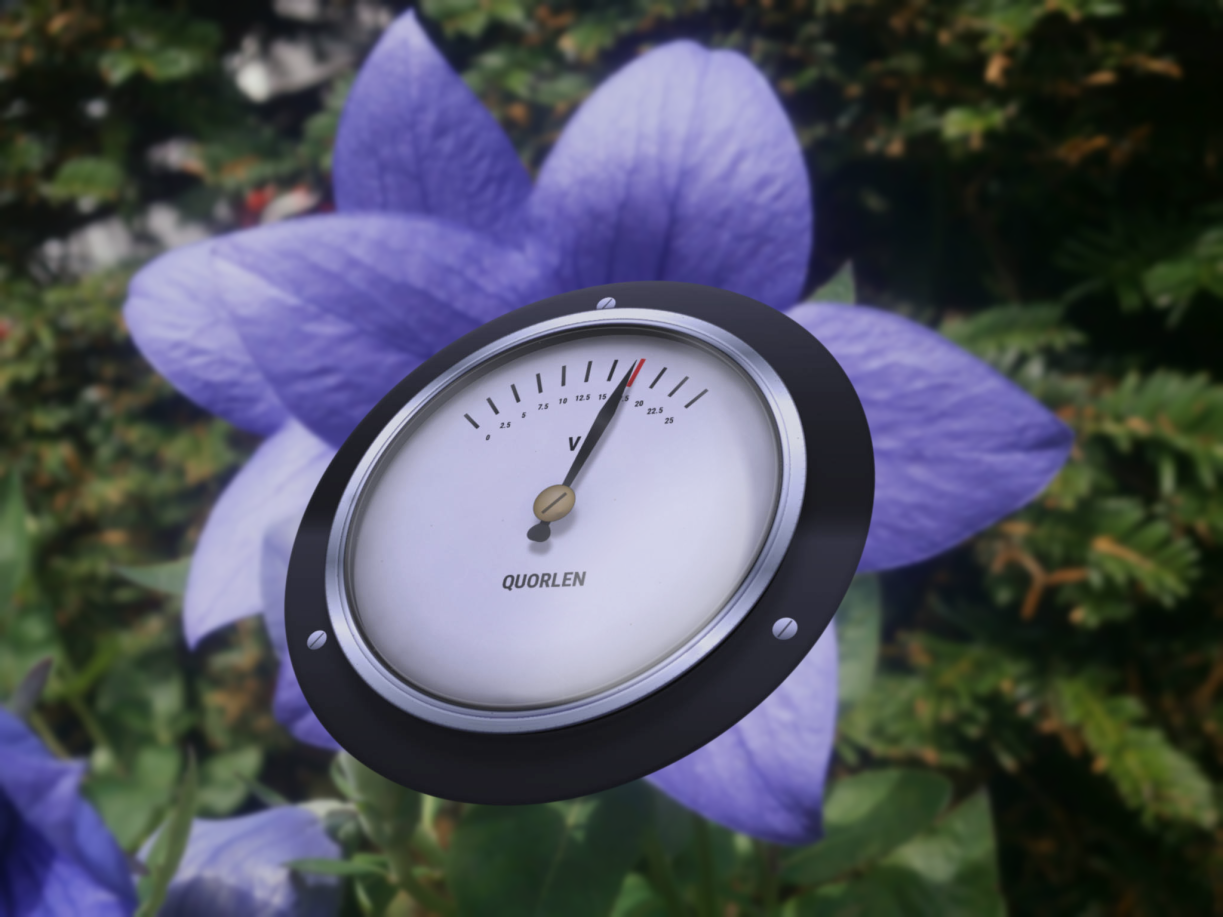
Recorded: 17.5 V
